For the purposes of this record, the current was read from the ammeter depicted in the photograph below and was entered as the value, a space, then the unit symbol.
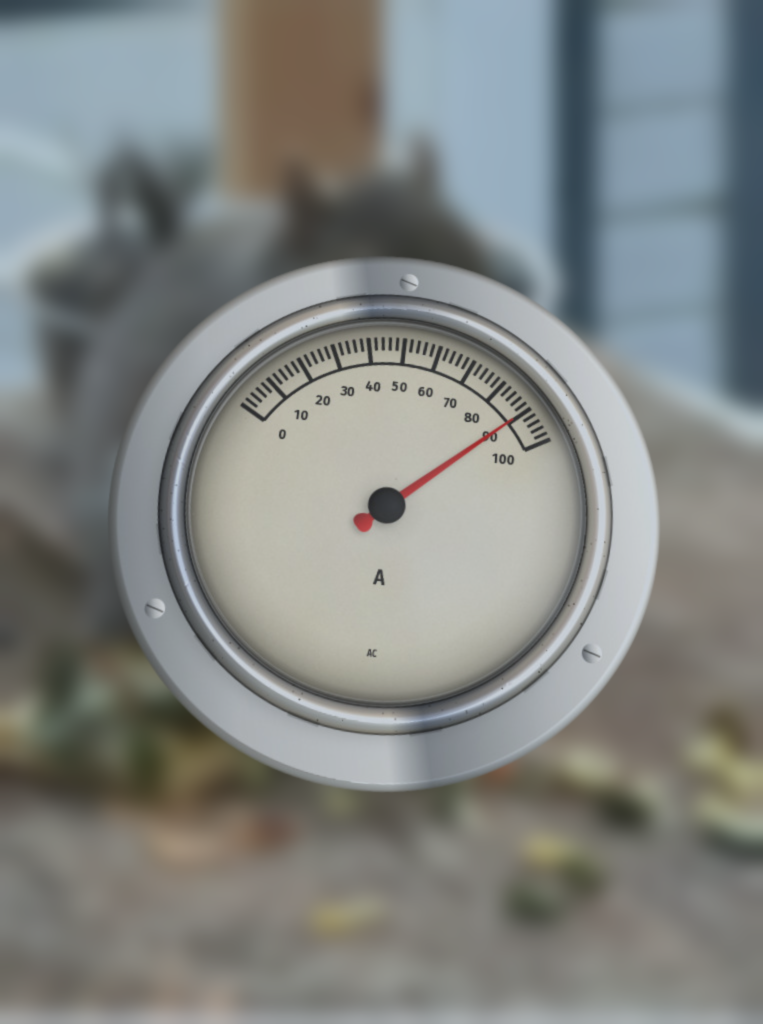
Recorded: 90 A
